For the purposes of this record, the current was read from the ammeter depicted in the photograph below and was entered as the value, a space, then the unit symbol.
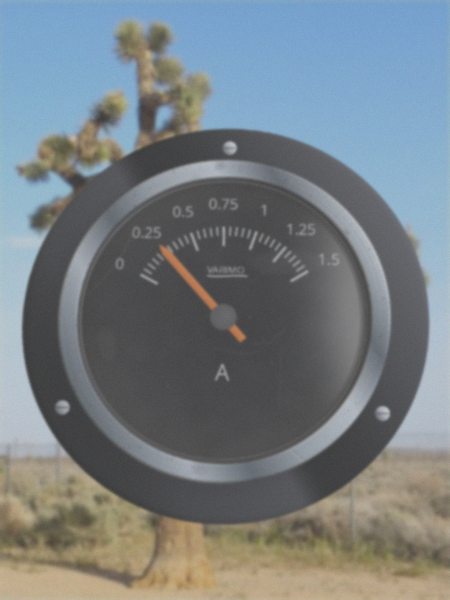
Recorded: 0.25 A
